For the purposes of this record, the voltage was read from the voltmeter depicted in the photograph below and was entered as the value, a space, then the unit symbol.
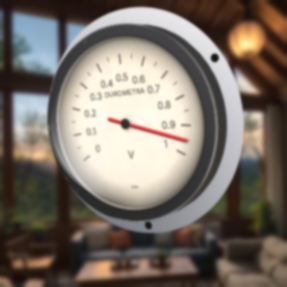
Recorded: 0.95 V
